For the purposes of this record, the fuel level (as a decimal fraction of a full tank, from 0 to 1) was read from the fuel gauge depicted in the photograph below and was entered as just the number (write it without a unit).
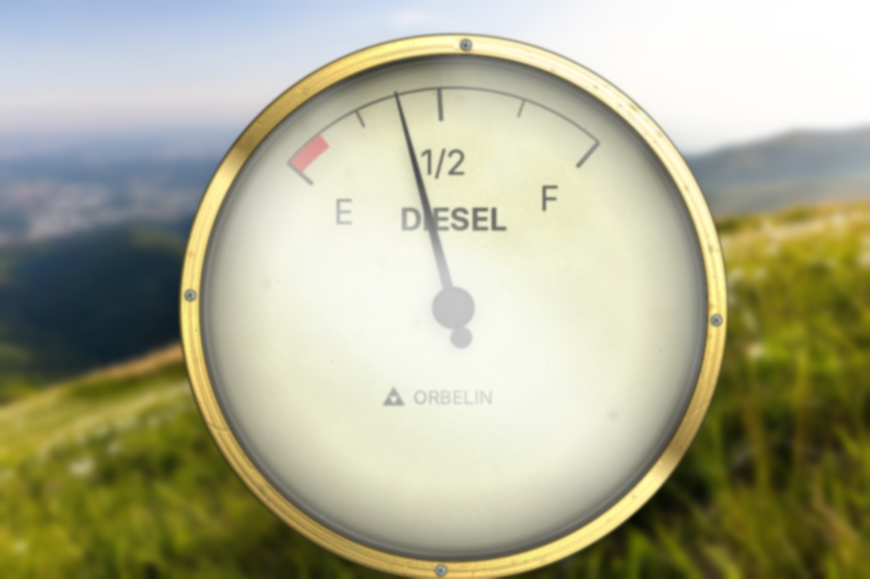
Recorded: 0.375
